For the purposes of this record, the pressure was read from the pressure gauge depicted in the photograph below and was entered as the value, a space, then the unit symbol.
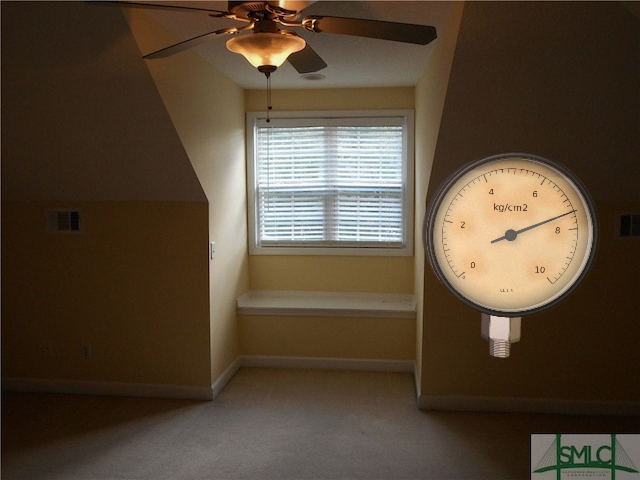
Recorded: 7.4 kg/cm²
